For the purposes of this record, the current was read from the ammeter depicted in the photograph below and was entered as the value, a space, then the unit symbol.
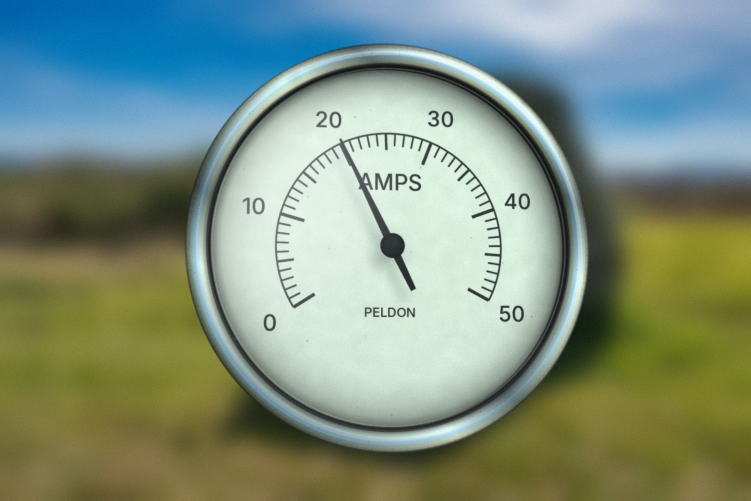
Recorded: 20 A
